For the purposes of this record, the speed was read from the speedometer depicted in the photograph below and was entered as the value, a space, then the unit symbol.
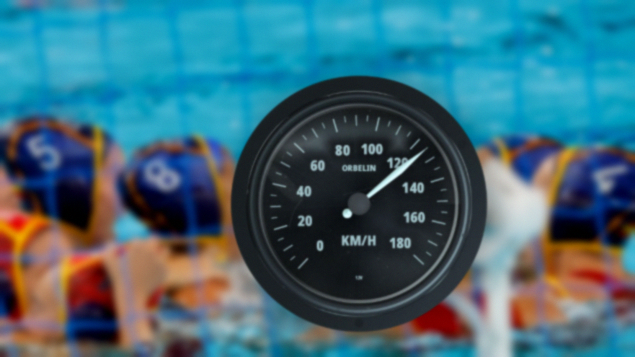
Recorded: 125 km/h
